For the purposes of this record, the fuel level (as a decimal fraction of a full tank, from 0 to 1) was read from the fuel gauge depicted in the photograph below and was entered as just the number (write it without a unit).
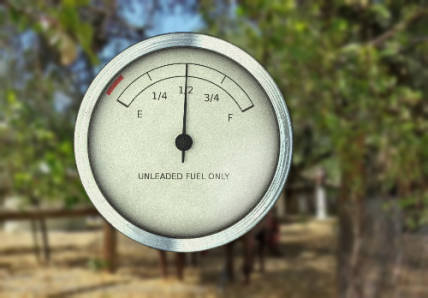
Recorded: 0.5
